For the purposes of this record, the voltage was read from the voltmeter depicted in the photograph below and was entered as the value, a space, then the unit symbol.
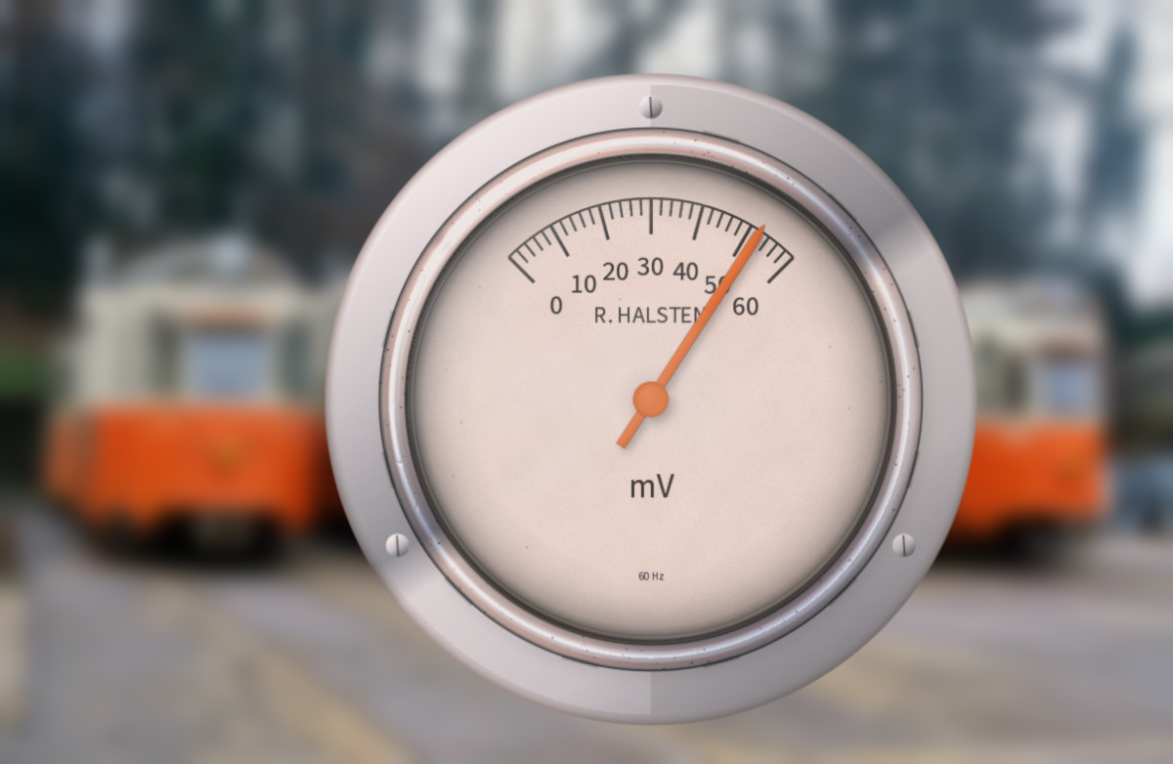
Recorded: 52 mV
